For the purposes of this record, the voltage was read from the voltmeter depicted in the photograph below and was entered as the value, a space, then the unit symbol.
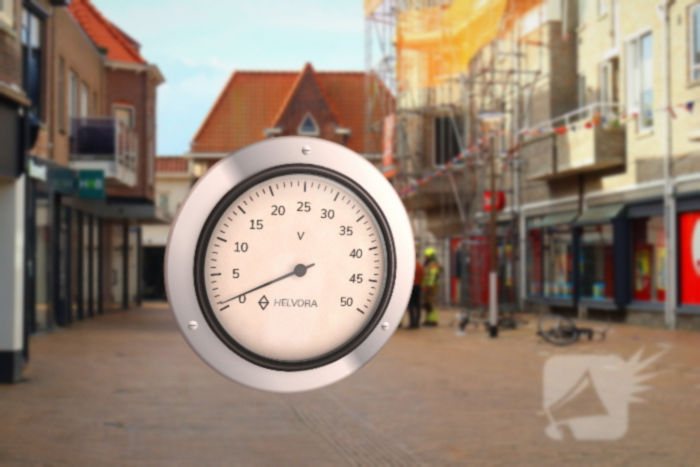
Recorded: 1 V
